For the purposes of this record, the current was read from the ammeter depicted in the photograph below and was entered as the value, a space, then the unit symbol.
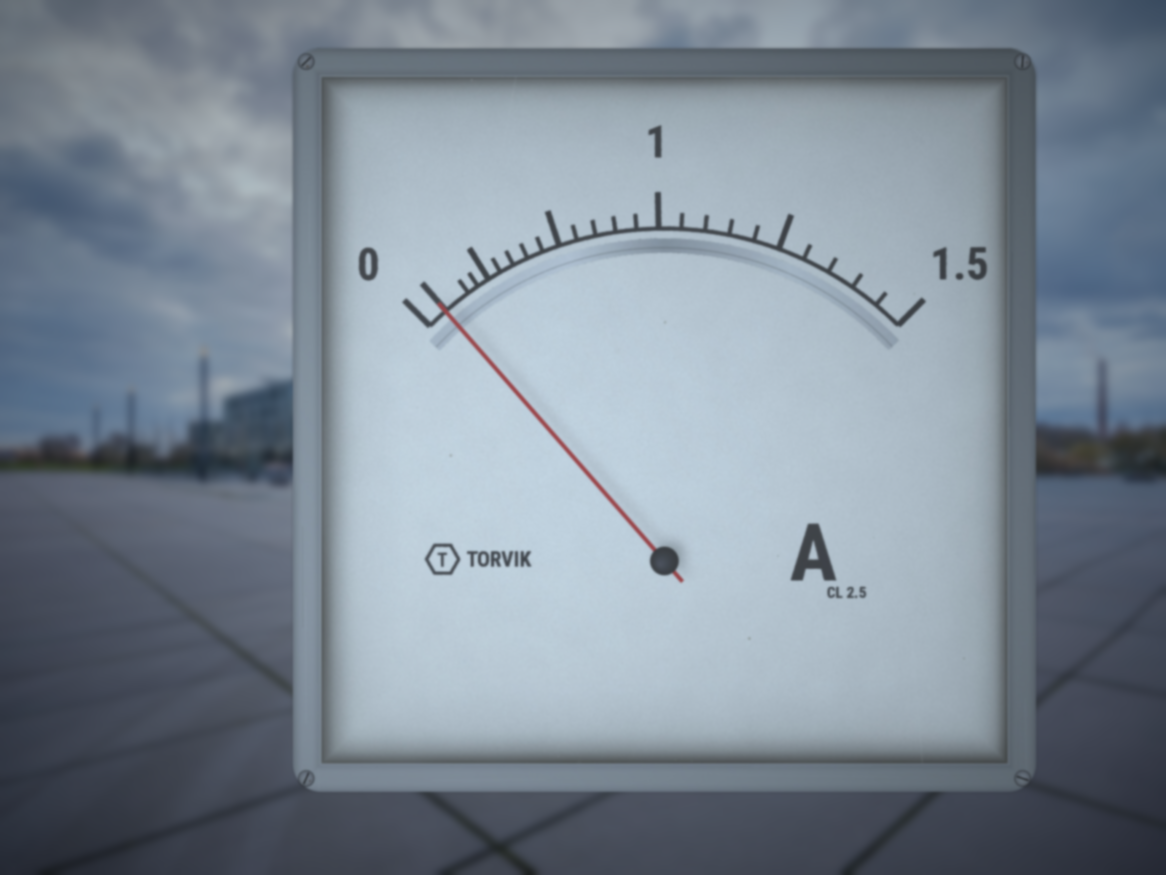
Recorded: 0.25 A
